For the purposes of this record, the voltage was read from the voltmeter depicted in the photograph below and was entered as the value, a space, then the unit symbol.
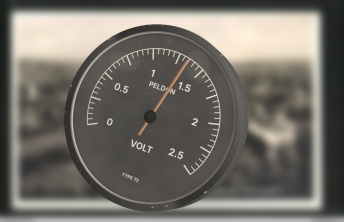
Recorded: 1.35 V
